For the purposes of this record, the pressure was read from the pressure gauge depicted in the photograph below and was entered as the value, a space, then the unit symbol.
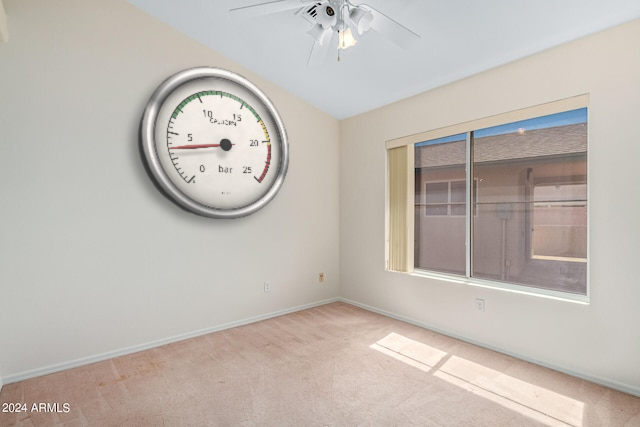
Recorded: 3.5 bar
